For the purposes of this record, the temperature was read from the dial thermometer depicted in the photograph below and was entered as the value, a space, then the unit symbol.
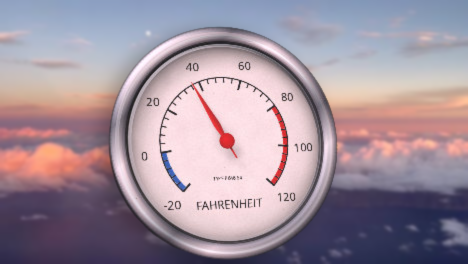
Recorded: 36 °F
